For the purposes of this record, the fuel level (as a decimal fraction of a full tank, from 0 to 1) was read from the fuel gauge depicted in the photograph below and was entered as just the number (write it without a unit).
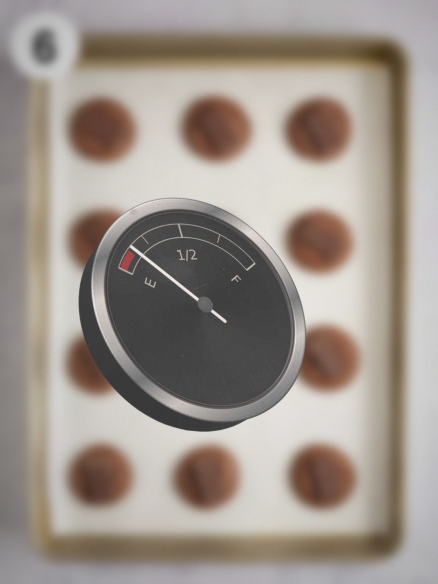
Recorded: 0.125
